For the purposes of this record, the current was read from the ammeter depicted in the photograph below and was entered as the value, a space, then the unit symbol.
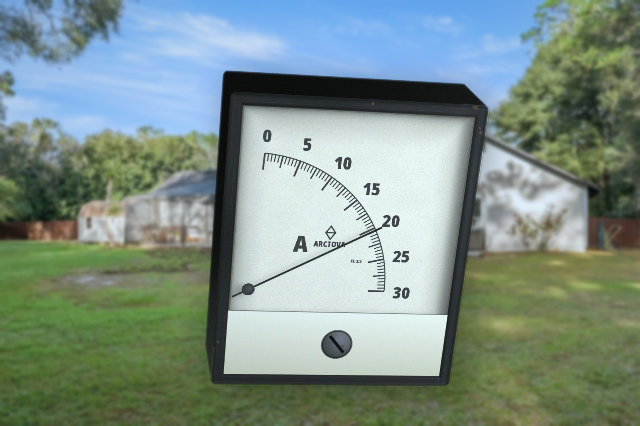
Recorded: 20 A
